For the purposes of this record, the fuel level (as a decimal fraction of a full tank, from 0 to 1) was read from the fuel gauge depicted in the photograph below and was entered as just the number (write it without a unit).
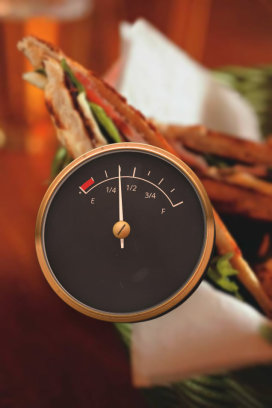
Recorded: 0.375
